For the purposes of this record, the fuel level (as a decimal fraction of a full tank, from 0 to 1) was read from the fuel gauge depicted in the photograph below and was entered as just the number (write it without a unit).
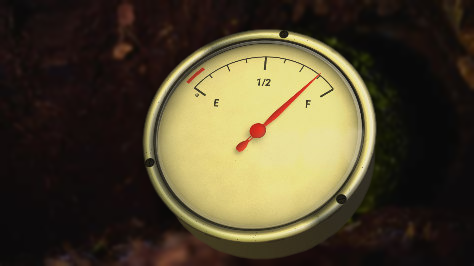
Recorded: 0.875
